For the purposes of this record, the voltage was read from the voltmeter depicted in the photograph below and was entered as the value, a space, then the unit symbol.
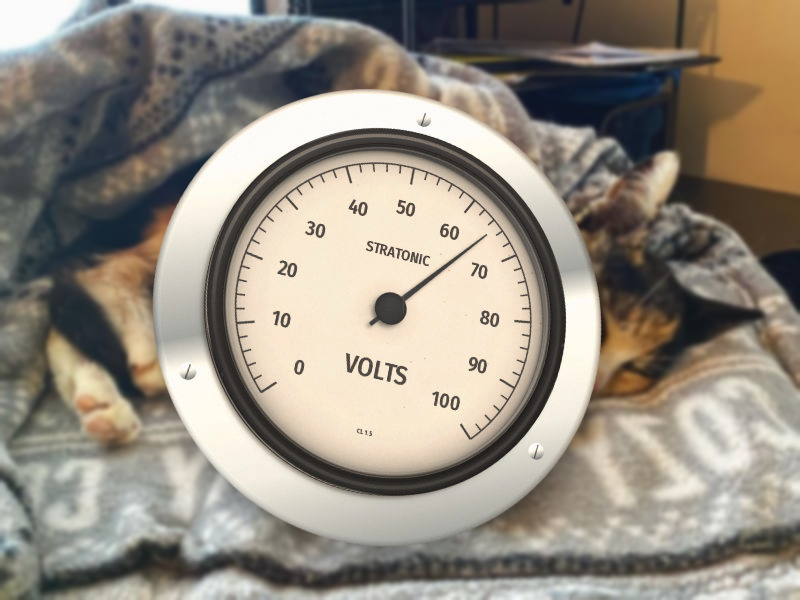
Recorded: 65 V
